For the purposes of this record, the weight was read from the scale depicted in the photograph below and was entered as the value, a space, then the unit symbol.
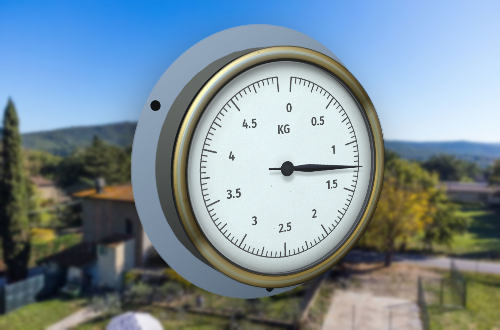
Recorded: 1.25 kg
